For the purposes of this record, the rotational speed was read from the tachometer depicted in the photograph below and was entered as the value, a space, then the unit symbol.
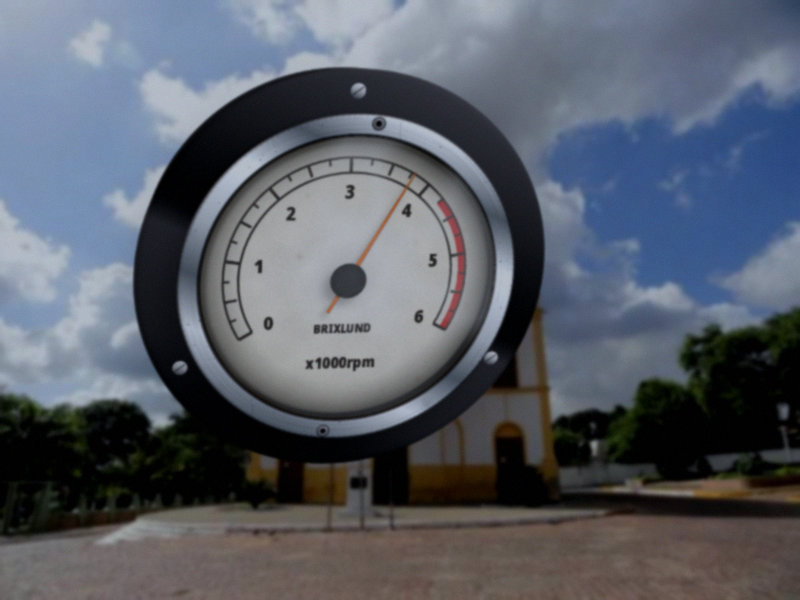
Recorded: 3750 rpm
